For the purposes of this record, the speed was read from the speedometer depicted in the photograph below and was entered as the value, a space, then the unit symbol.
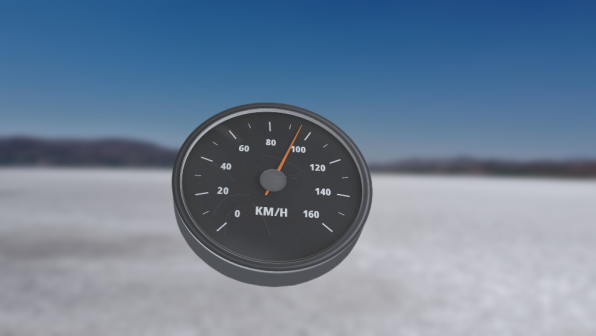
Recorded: 95 km/h
